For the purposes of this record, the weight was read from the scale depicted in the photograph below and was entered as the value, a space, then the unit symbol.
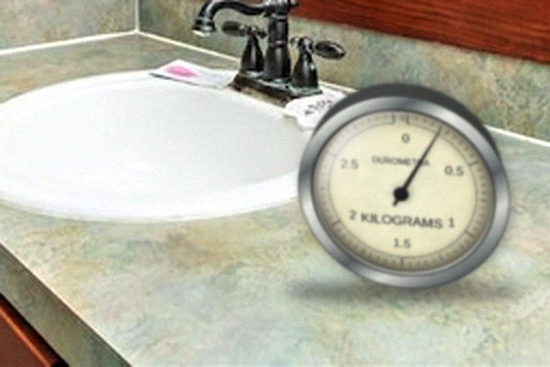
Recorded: 0.2 kg
